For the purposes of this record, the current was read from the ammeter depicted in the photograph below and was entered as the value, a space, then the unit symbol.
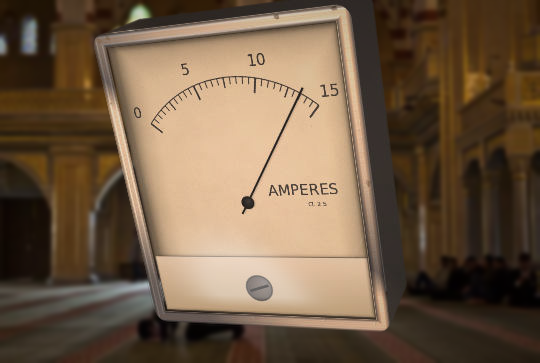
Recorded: 13.5 A
